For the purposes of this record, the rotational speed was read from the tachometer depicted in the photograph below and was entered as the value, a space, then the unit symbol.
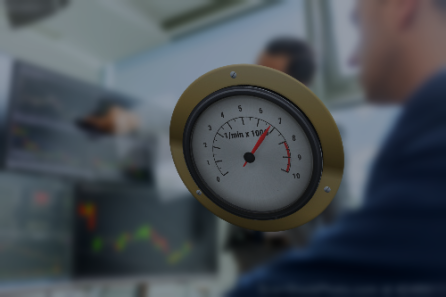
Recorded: 6750 rpm
